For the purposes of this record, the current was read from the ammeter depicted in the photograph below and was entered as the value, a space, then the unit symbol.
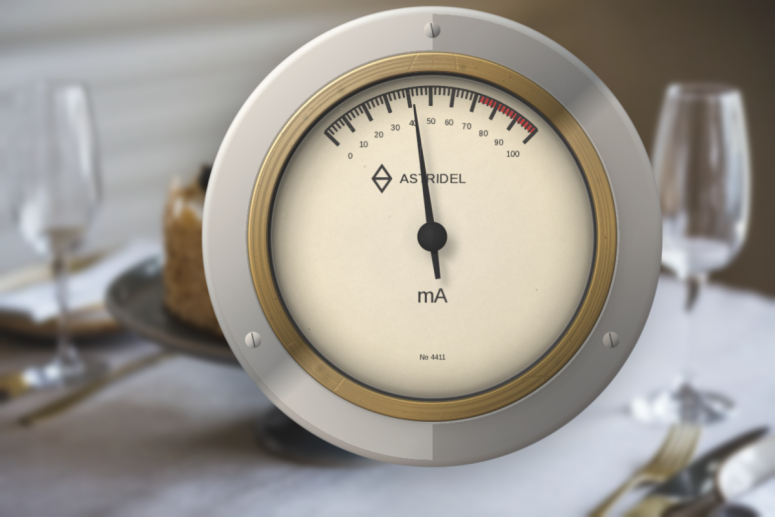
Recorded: 42 mA
